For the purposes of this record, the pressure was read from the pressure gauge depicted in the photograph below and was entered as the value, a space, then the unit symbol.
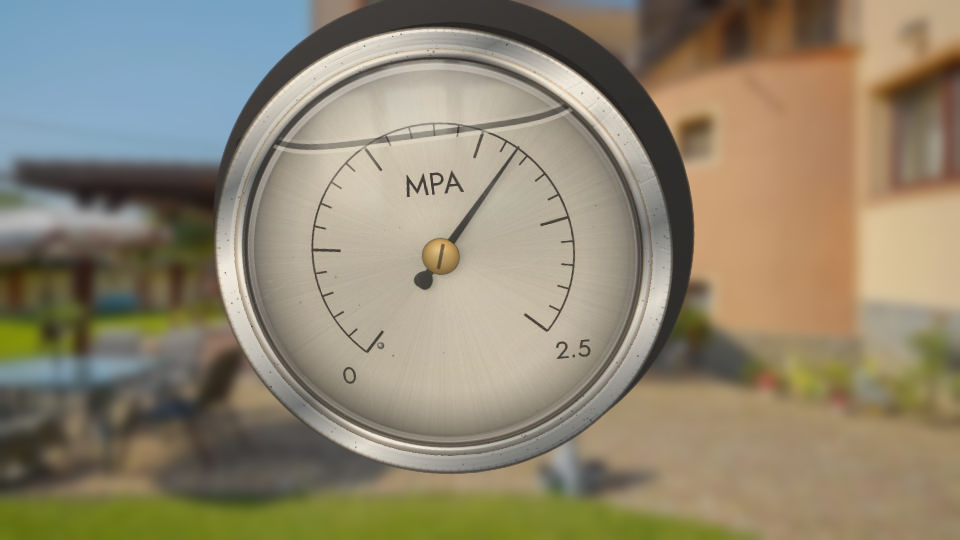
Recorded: 1.65 MPa
